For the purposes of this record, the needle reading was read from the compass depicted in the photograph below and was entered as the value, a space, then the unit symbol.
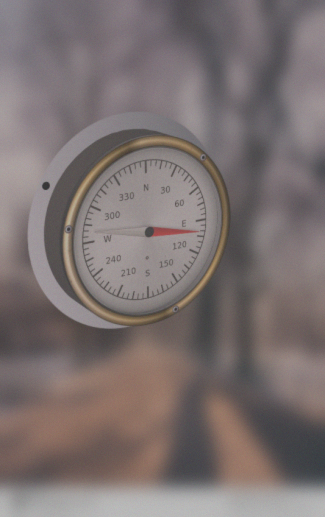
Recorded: 100 °
